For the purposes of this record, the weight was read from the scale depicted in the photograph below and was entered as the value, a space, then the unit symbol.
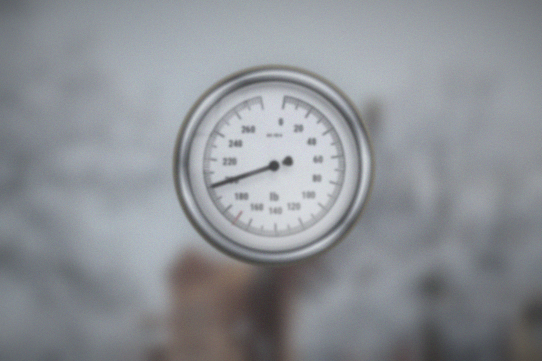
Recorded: 200 lb
